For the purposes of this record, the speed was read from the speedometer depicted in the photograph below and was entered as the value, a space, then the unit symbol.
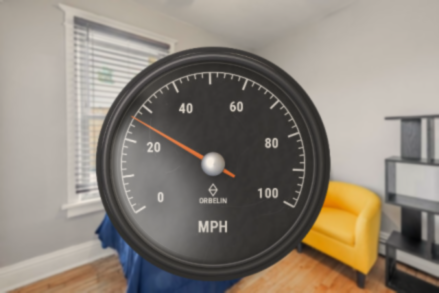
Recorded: 26 mph
